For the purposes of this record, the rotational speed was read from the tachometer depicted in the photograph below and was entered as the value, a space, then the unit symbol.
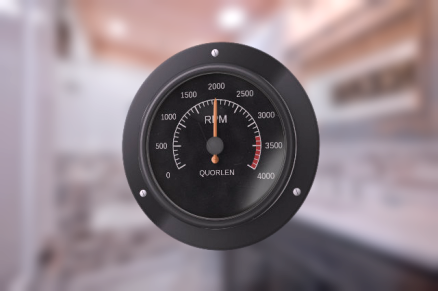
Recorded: 2000 rpm
